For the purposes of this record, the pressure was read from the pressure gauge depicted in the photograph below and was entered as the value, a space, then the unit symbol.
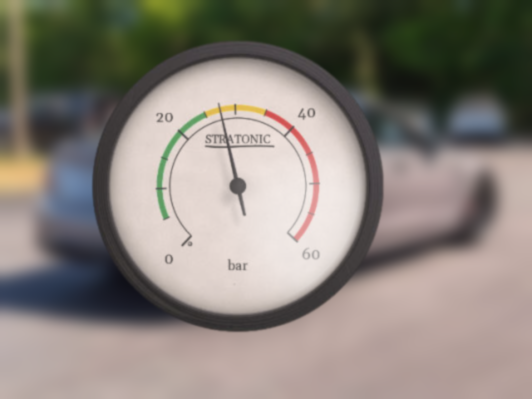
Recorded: 27.5 bar
